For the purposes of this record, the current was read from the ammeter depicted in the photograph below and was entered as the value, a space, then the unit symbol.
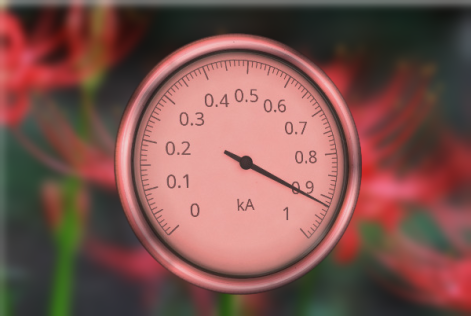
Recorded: 0.92 kA
